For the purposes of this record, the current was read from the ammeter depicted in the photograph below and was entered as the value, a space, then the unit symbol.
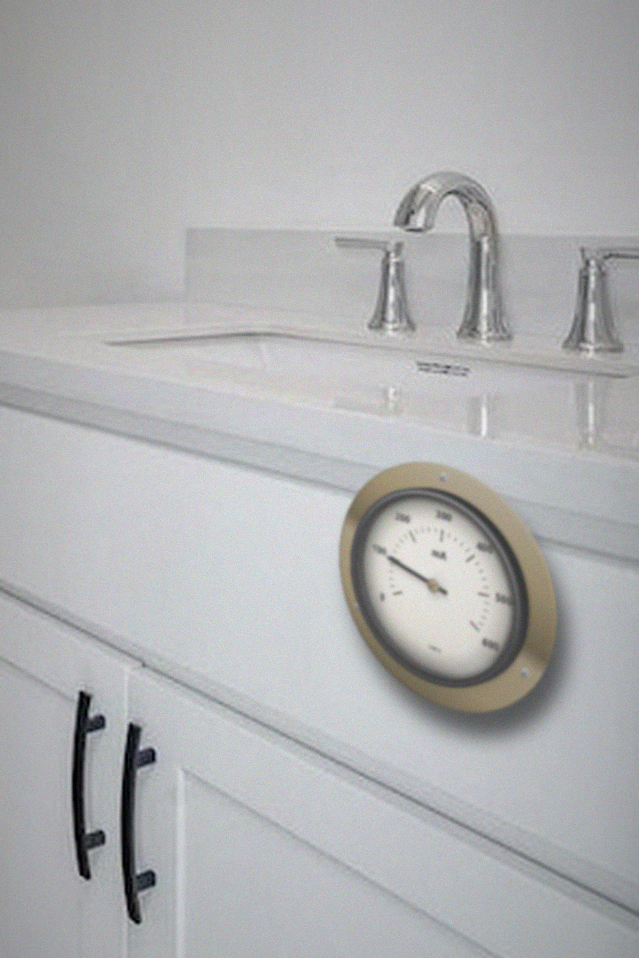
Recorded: 100 mA
